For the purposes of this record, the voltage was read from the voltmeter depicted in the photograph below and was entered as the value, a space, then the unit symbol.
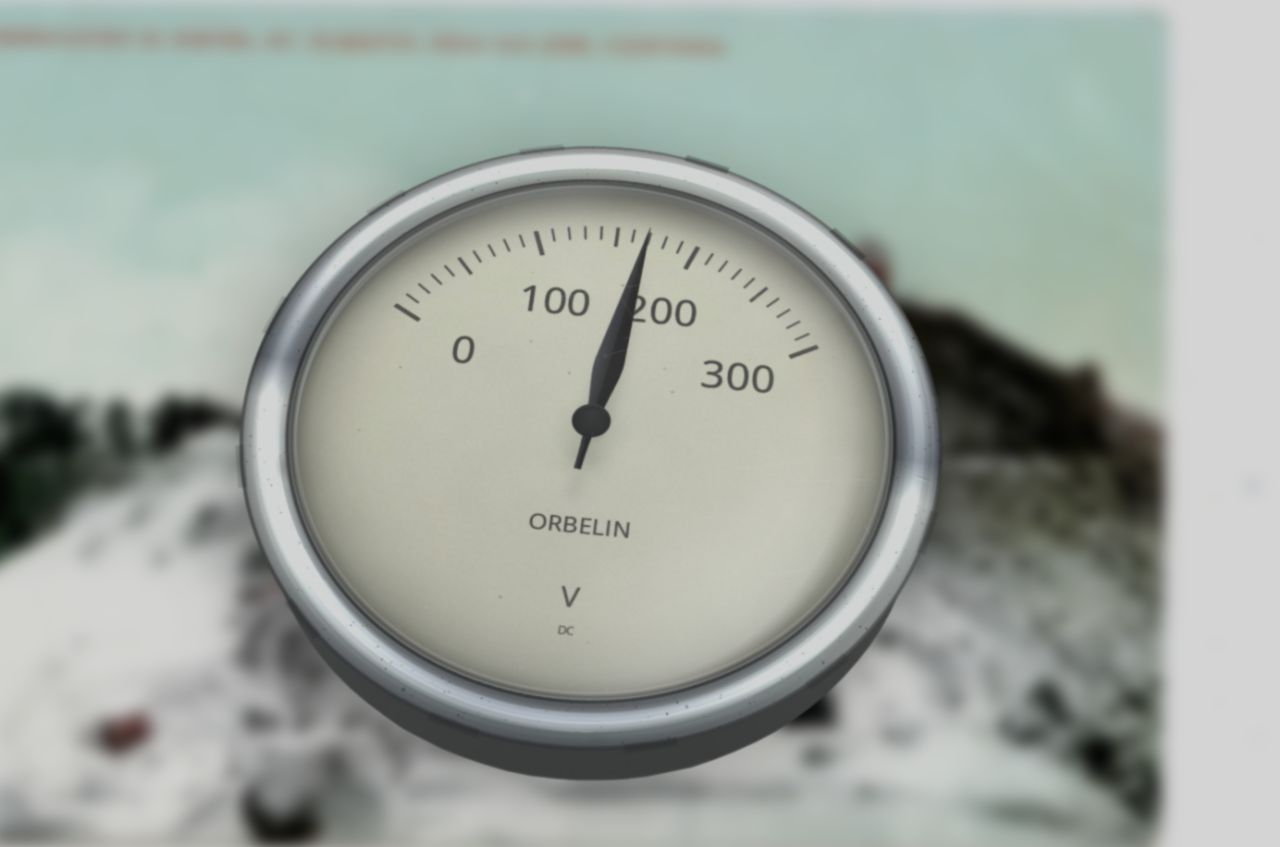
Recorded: 170 V
